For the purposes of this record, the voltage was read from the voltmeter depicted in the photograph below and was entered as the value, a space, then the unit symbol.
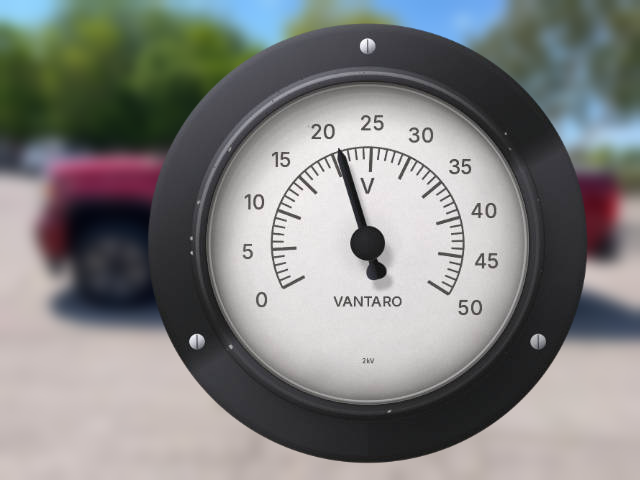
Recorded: 21 V
